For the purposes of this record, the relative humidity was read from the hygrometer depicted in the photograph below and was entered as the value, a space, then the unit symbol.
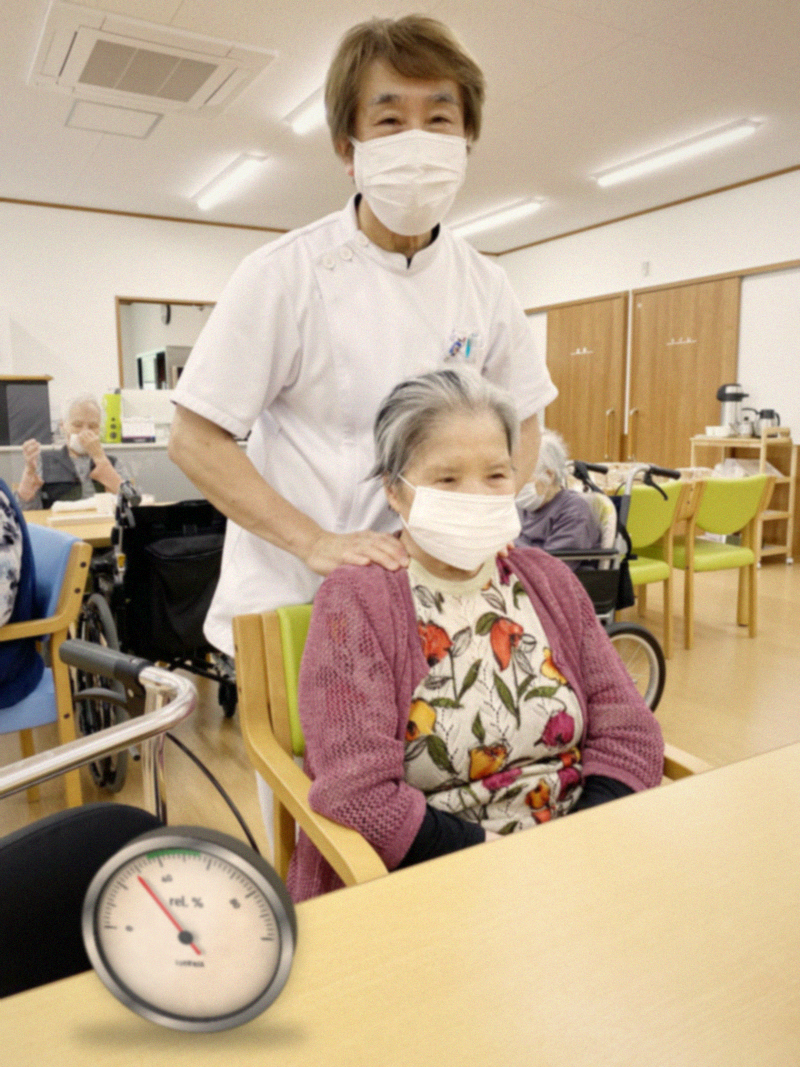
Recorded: 30 %
